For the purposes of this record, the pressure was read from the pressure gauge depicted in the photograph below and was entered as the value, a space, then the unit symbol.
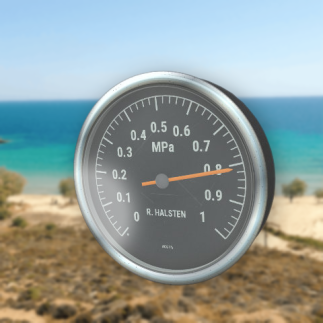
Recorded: 0.81 MPa
